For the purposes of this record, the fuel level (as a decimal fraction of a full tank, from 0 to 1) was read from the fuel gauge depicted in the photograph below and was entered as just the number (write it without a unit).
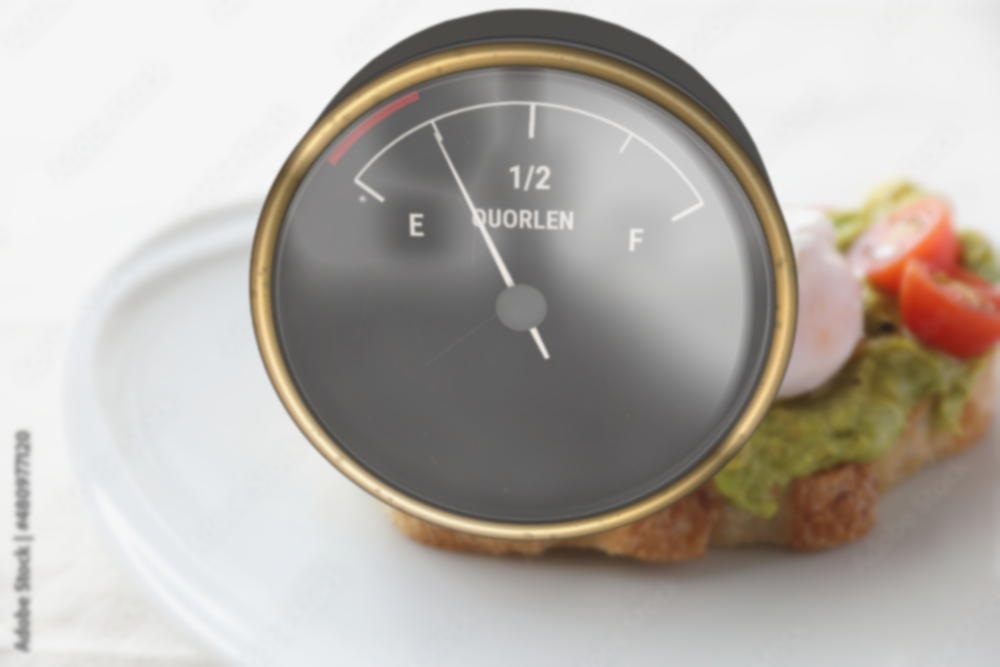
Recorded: 0.25
